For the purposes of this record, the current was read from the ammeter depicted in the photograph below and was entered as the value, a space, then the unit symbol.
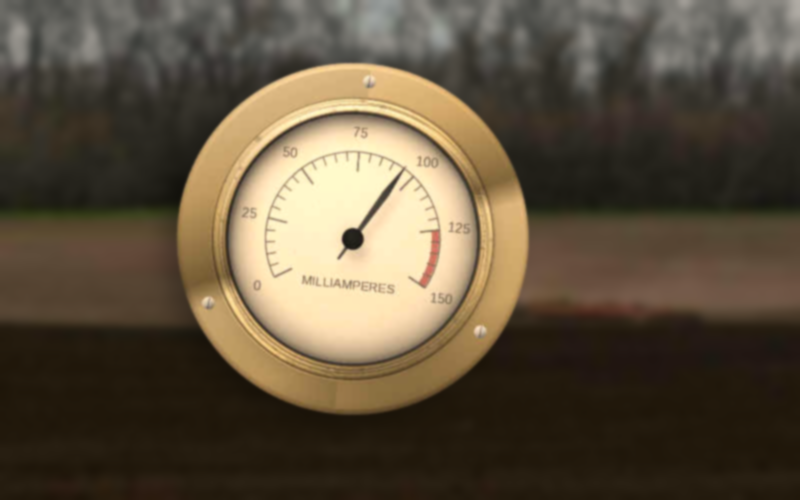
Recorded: 95 mA
